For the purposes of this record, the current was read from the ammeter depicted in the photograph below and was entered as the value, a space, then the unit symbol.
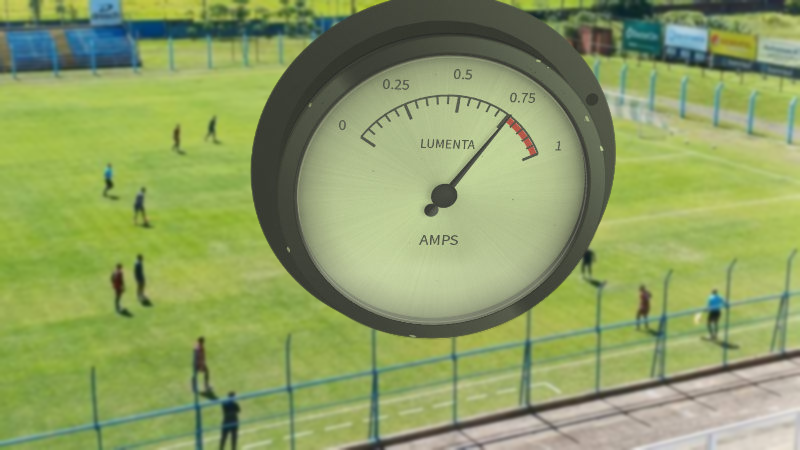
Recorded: 0.75 A
